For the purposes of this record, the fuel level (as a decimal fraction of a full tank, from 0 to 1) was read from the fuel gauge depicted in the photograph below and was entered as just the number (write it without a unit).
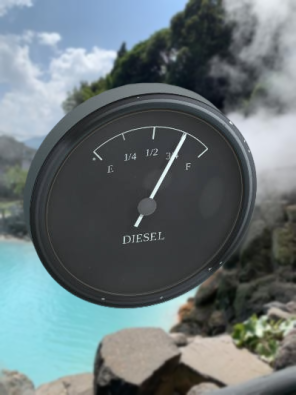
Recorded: 0.75
